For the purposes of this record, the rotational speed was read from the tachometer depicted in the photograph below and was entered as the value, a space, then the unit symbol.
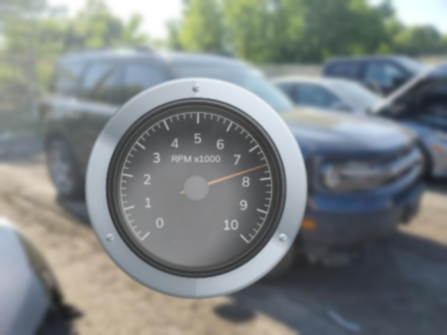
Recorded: 7600 rpm
